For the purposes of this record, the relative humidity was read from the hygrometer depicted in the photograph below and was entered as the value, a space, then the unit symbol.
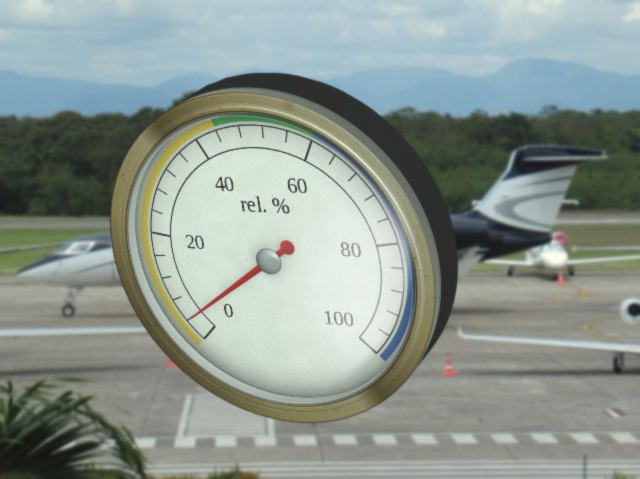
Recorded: 4 %
